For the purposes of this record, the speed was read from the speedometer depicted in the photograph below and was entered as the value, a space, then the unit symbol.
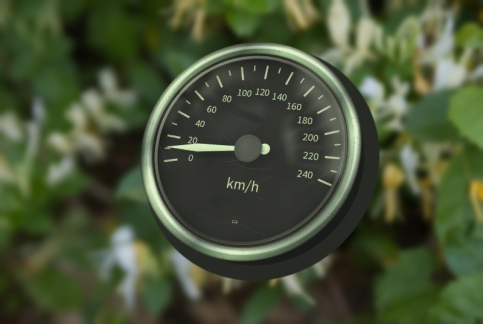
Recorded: 10 km/h
